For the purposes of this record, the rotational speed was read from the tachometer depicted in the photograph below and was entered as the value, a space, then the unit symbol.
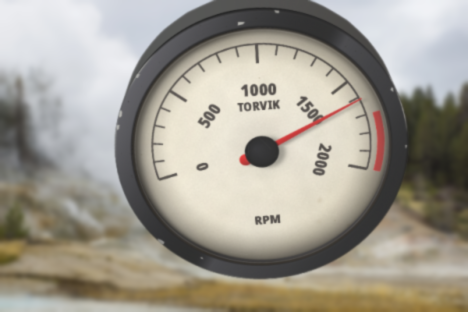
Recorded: 1600 rpm
